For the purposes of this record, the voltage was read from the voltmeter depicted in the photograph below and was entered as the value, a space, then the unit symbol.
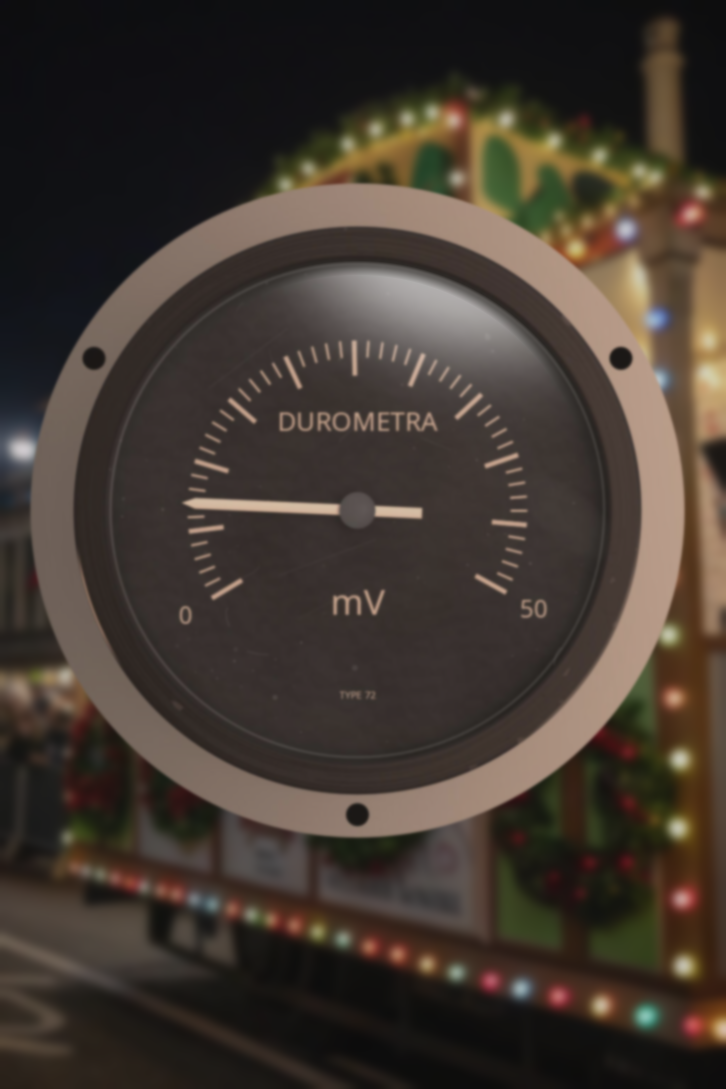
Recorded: 7 mV
